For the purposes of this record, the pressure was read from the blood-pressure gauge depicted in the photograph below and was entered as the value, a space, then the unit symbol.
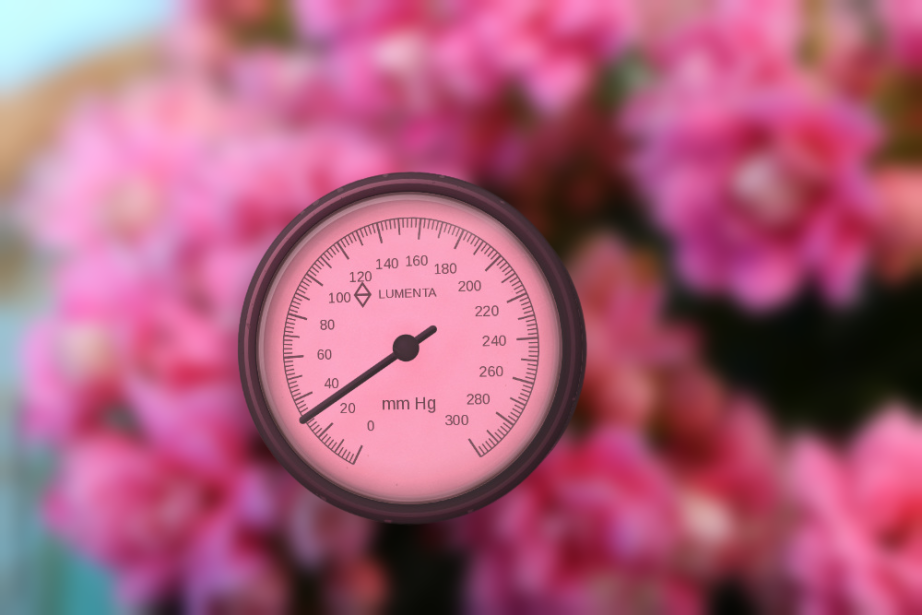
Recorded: 30 mmHg
